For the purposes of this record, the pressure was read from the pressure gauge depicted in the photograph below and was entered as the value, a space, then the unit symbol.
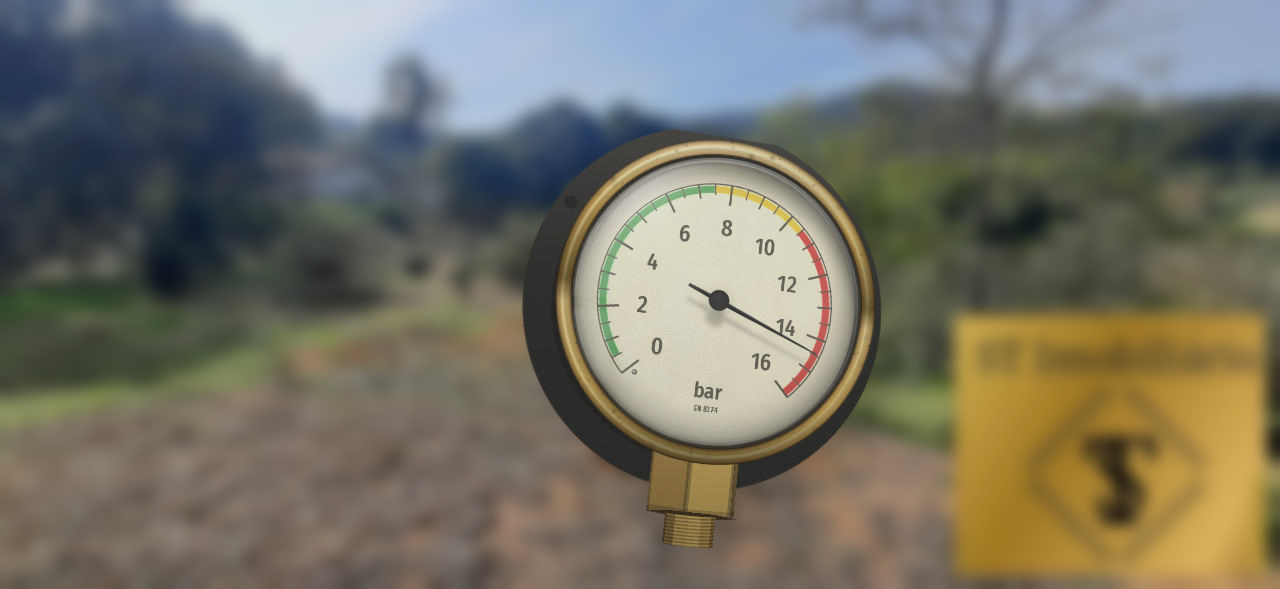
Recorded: 14.5 bar
